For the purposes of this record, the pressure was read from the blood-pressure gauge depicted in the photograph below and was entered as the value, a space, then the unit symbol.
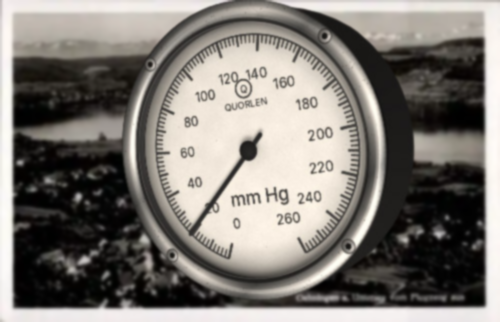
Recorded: 20 mmHg
